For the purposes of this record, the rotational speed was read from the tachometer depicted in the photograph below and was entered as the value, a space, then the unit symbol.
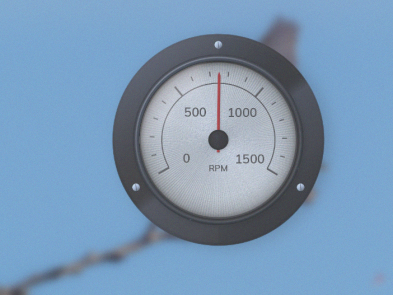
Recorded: 750 rpm
